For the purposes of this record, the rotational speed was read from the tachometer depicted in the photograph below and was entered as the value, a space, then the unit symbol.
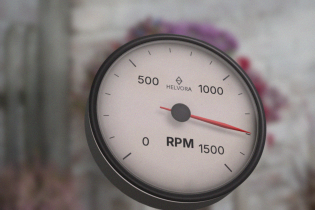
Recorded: 1300 rpm
